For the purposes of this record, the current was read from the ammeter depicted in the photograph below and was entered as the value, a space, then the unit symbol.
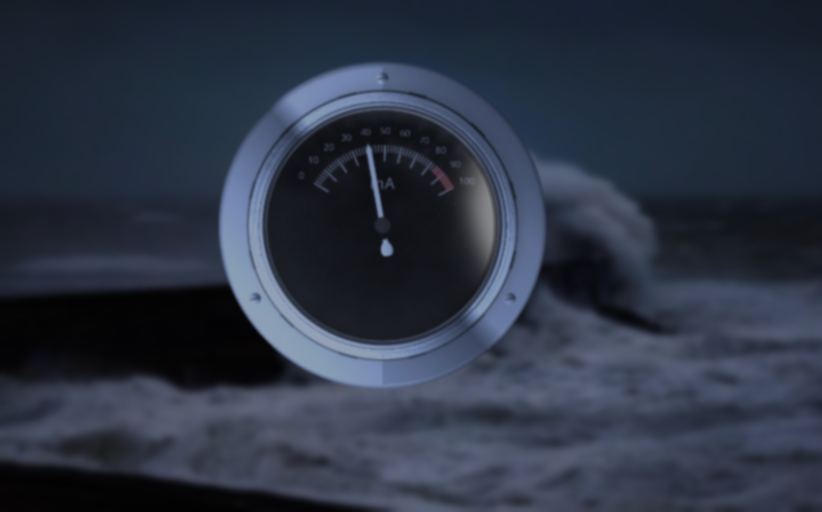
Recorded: 40 mA
